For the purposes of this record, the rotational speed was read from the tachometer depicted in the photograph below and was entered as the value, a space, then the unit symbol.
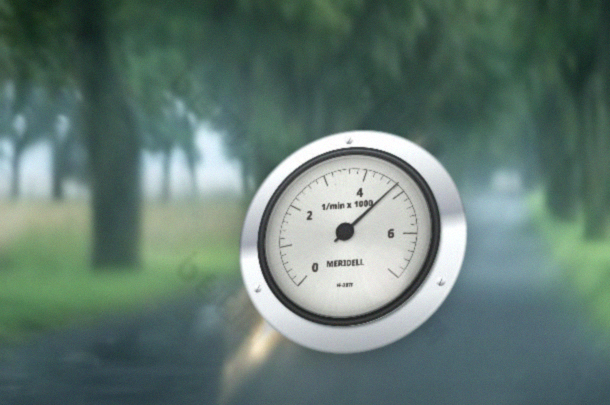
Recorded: 4800 rpm
